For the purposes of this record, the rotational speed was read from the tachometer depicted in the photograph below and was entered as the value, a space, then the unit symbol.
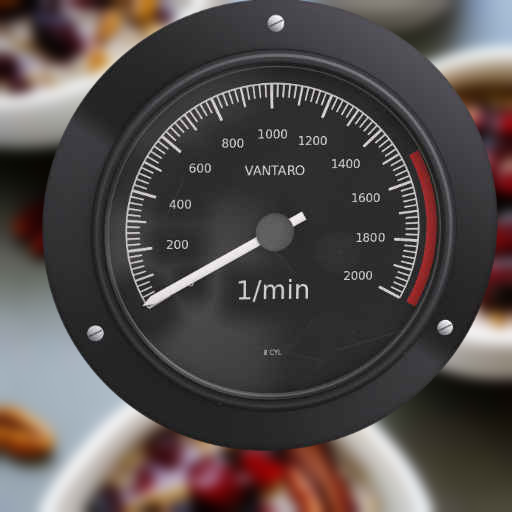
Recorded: 20 rpm
